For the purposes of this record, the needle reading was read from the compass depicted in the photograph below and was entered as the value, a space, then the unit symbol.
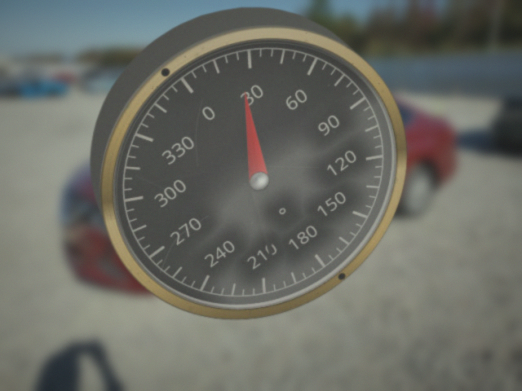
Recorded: 25 °
